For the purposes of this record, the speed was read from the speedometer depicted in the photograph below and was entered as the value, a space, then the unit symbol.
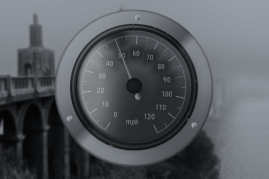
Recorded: 50 mph
